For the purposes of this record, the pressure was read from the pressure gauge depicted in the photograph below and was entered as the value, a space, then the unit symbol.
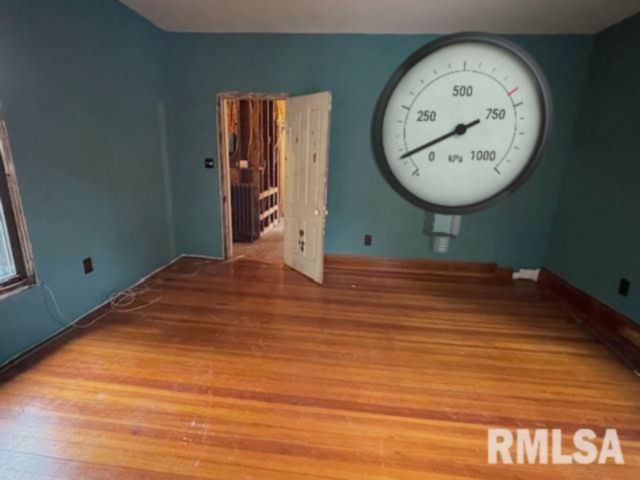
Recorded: 75 kPa
